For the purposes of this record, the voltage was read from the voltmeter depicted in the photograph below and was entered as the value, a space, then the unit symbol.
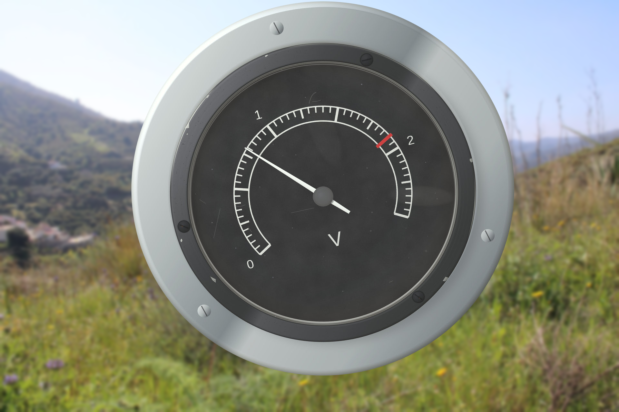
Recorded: 0.8 V
